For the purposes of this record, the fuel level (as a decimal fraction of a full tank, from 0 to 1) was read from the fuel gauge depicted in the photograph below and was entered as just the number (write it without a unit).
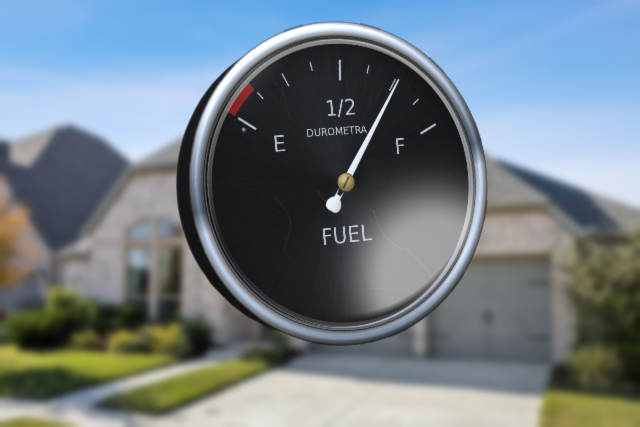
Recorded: 0.75
